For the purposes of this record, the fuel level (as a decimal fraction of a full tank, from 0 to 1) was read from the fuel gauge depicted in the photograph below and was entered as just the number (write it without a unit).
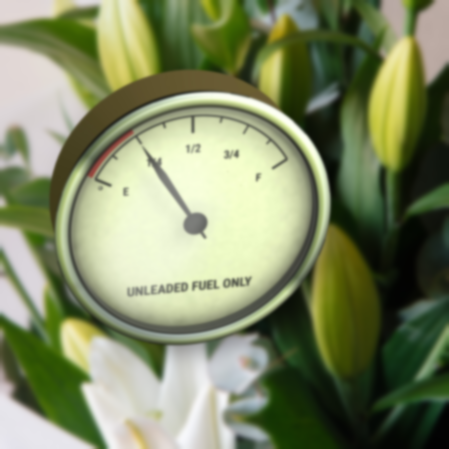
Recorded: 0.25
